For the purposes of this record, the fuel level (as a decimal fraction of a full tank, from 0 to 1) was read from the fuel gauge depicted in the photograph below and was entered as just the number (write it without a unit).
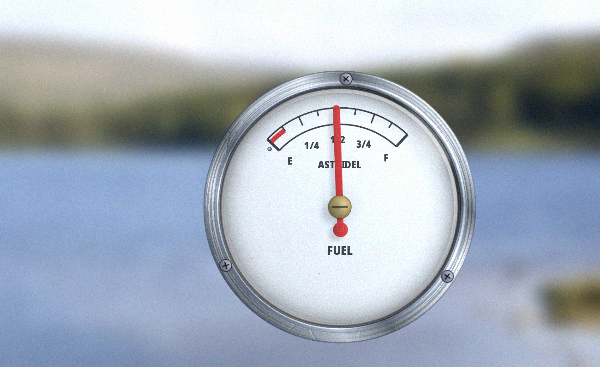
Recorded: 0.5
